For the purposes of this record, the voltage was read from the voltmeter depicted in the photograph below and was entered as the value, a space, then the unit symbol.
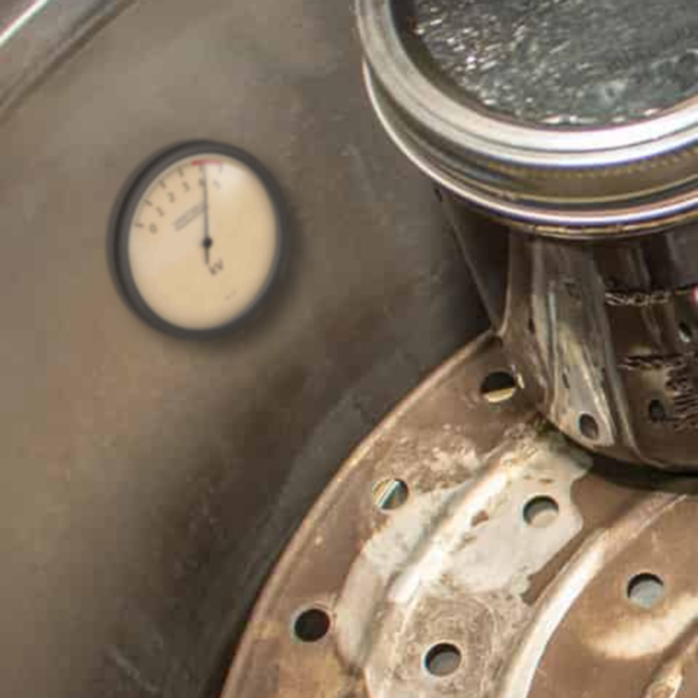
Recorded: 4 kV
